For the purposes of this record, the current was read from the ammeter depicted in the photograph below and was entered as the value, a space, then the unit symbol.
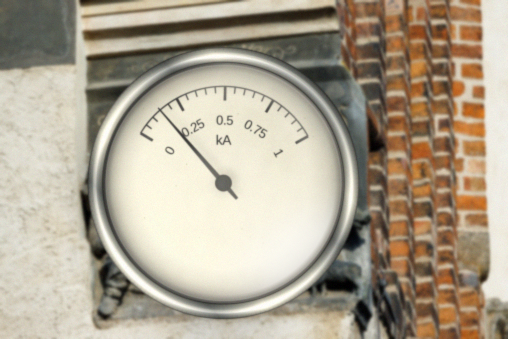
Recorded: 0.15 kA
